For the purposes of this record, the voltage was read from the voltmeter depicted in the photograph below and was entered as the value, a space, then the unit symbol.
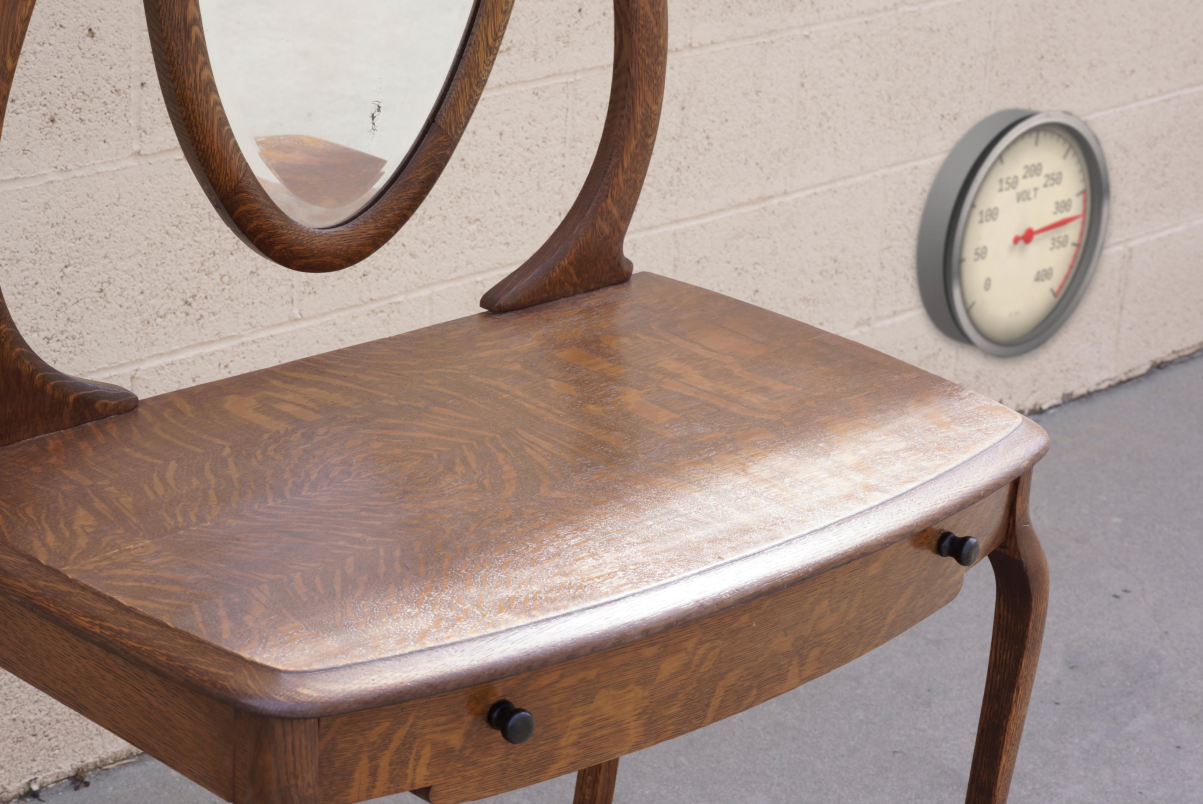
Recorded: 320 V
